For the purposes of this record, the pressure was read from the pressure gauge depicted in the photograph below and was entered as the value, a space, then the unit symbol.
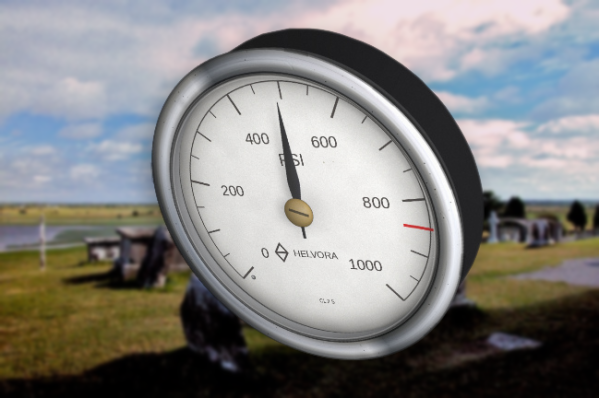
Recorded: 500 psi
